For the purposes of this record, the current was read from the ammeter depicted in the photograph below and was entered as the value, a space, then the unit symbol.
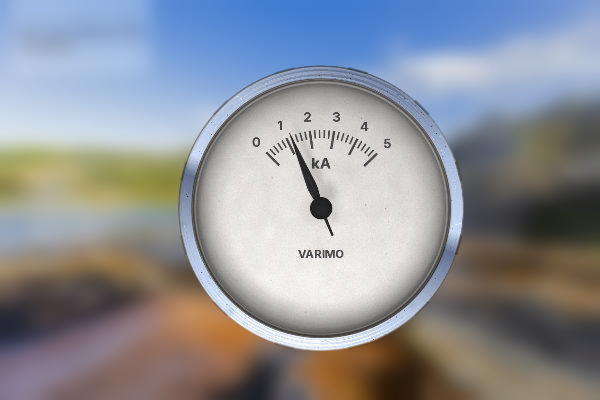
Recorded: 1.2 kA
